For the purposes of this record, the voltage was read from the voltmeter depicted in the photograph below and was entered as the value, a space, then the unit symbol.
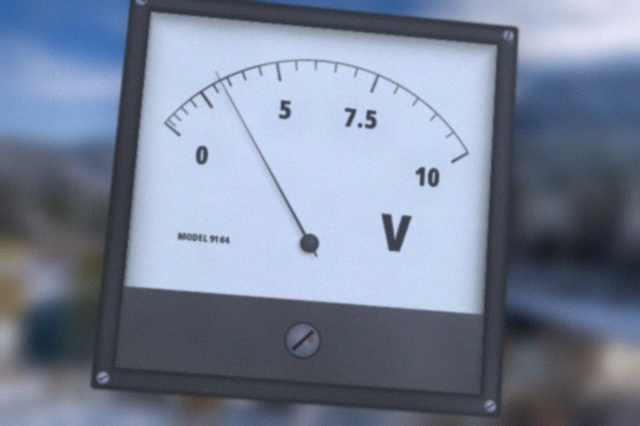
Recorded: 3.25 V
